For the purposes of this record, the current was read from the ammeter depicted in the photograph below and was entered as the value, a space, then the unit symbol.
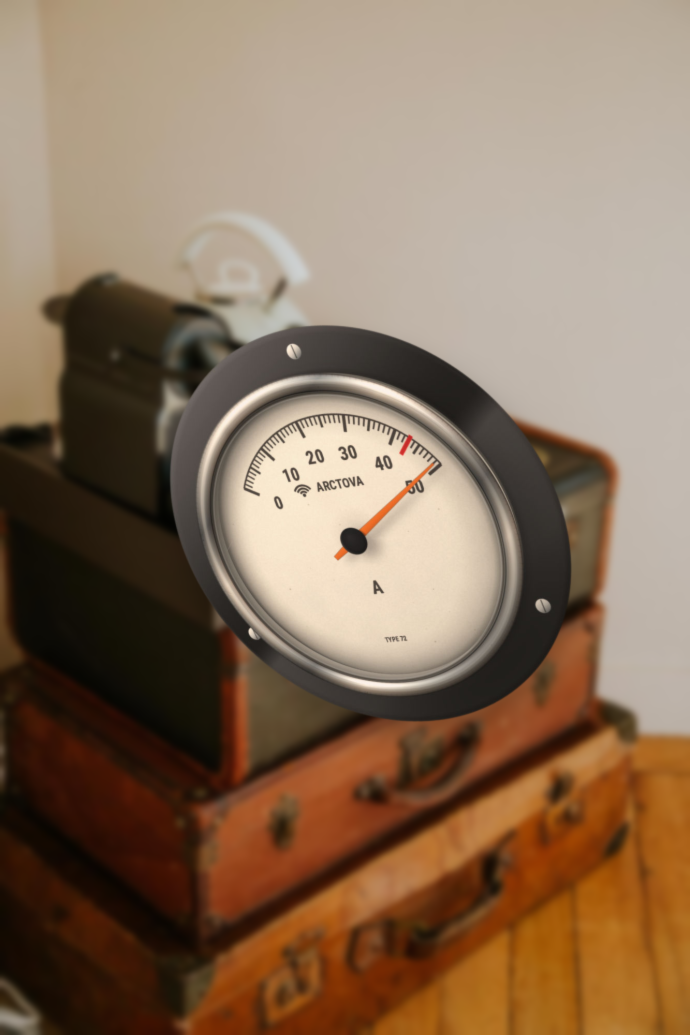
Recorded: 49 A
